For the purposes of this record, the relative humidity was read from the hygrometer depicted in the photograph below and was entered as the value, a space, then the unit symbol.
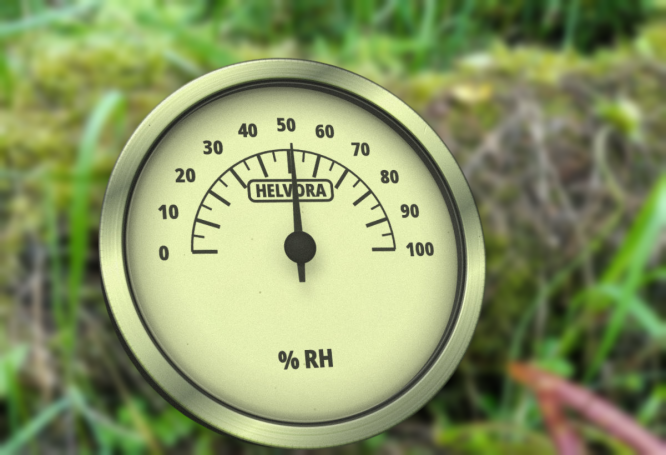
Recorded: 50 %
